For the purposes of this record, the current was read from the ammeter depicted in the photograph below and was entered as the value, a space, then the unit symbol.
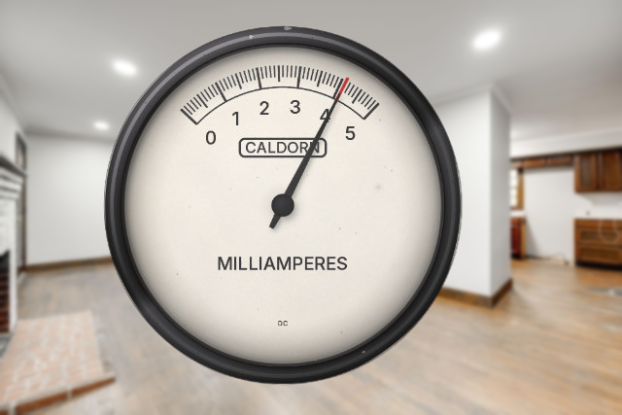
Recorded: 4.1 mA
